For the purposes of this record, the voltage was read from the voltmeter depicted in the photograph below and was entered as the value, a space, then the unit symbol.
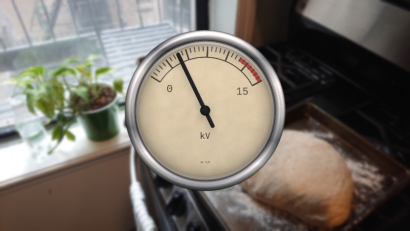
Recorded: 4 kV
